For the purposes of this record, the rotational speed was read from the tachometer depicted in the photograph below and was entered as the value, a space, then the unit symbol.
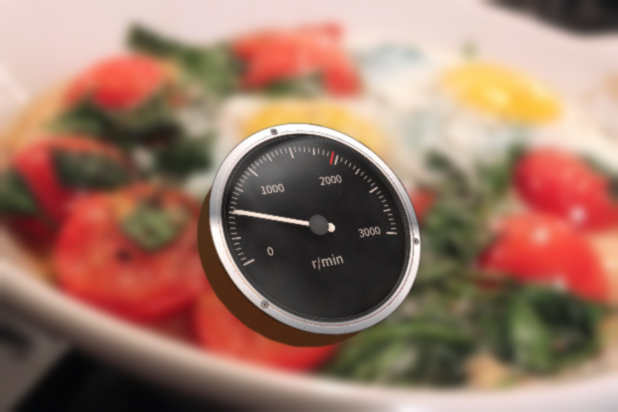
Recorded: 500 rpm
